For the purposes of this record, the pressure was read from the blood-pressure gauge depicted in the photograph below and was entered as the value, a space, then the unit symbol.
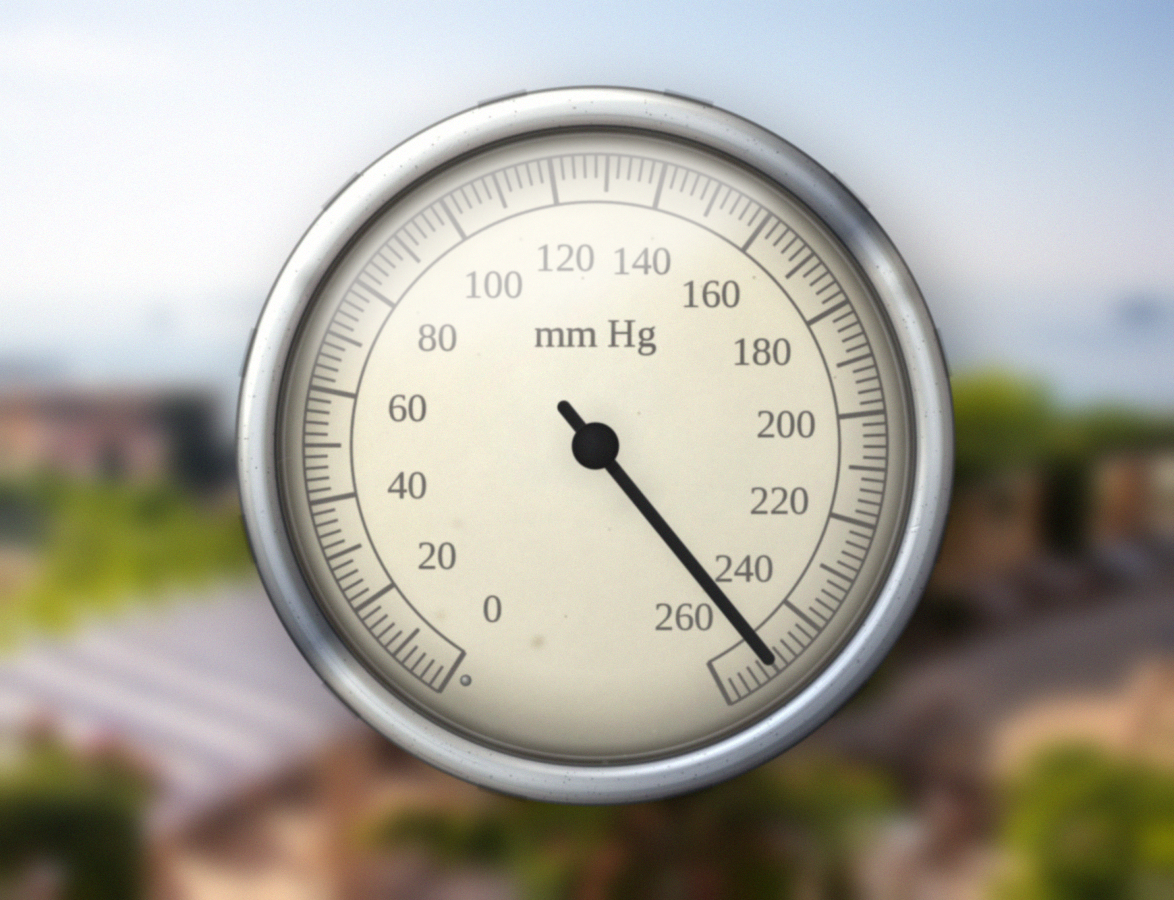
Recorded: 250 mmHg
